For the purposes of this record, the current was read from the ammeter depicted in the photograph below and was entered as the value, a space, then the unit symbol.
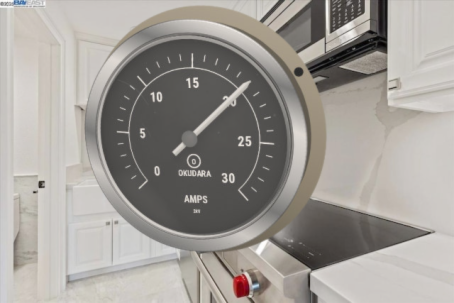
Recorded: 20 A
